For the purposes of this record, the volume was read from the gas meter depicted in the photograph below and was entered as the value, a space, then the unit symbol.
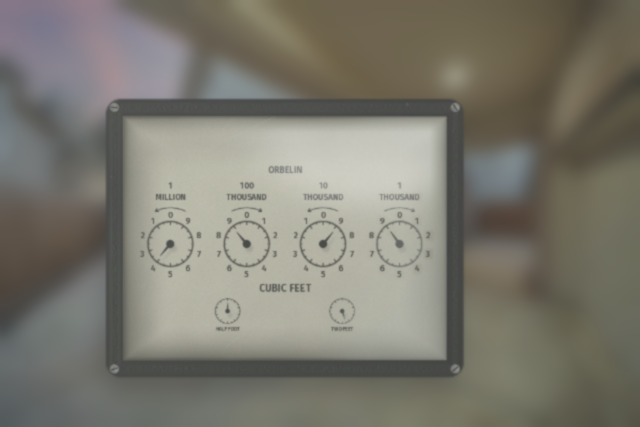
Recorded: 388900 ft³
